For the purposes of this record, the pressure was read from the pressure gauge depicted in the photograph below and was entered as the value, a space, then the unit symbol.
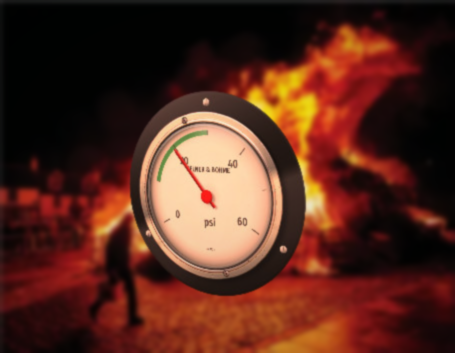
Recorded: 20 psi
